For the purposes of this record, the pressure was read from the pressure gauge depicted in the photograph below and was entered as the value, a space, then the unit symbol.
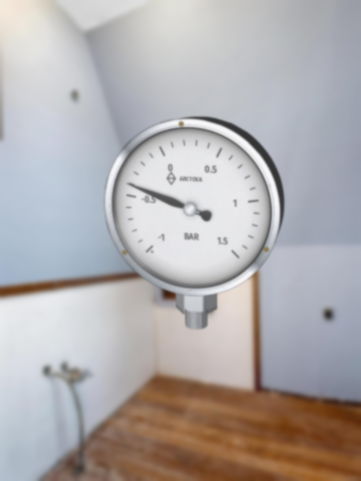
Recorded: -0.4 bar
